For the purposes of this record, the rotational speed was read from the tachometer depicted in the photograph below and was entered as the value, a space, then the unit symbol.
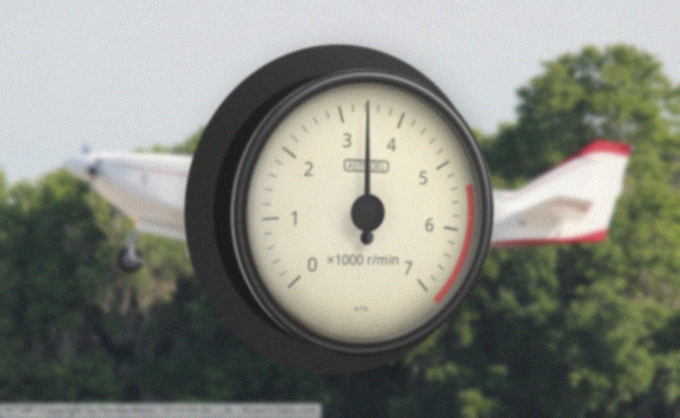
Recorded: 3400 rpm
